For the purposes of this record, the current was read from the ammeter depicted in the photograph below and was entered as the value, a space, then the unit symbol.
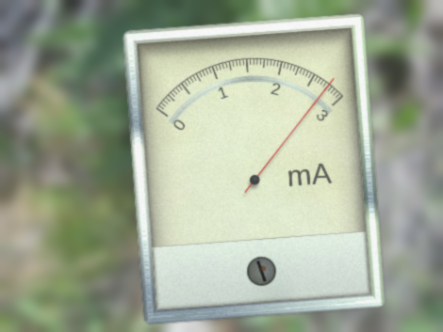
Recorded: 2.75 mA
